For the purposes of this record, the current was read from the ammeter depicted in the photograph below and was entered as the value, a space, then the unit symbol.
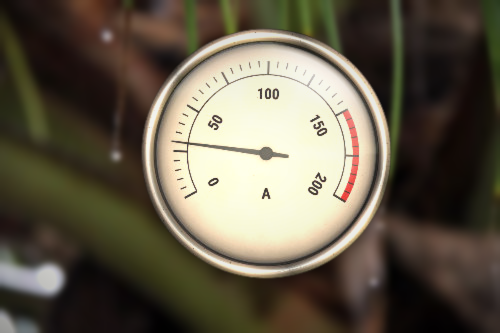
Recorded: 30 A
